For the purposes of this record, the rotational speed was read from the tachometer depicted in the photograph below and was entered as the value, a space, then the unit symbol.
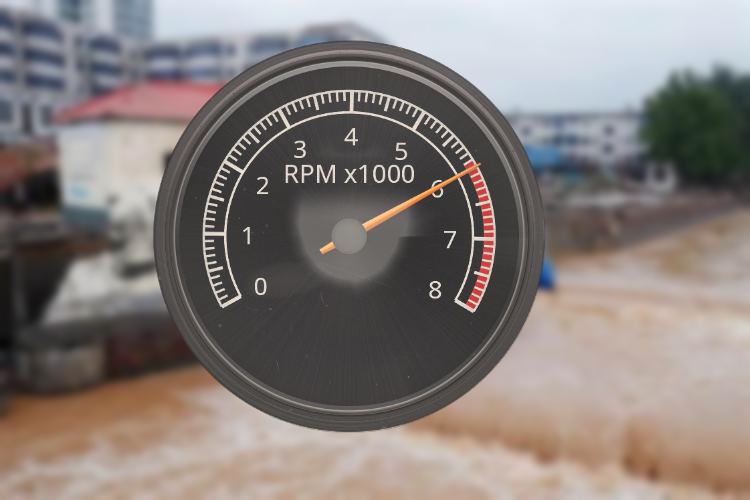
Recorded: 6000 rpm
